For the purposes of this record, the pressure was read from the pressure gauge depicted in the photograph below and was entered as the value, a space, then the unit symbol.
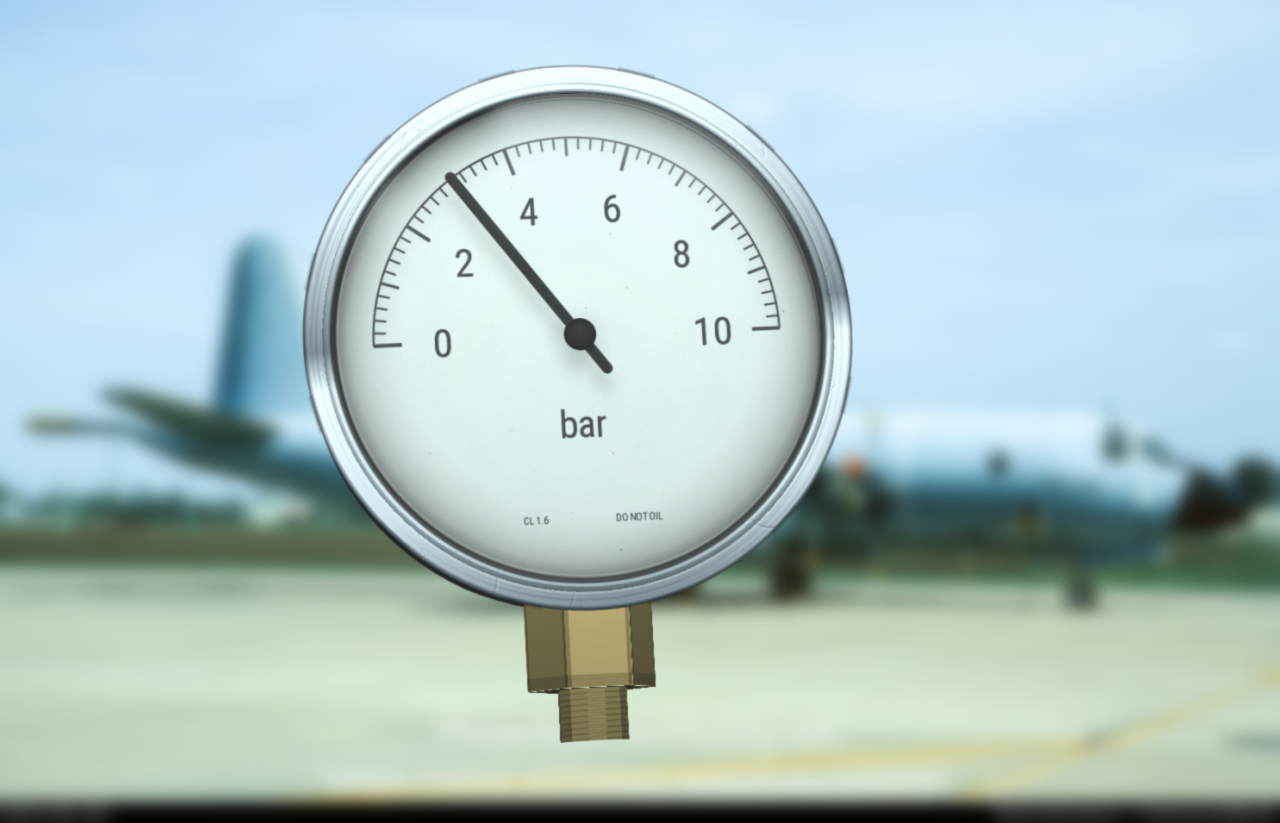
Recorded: 3 bar
